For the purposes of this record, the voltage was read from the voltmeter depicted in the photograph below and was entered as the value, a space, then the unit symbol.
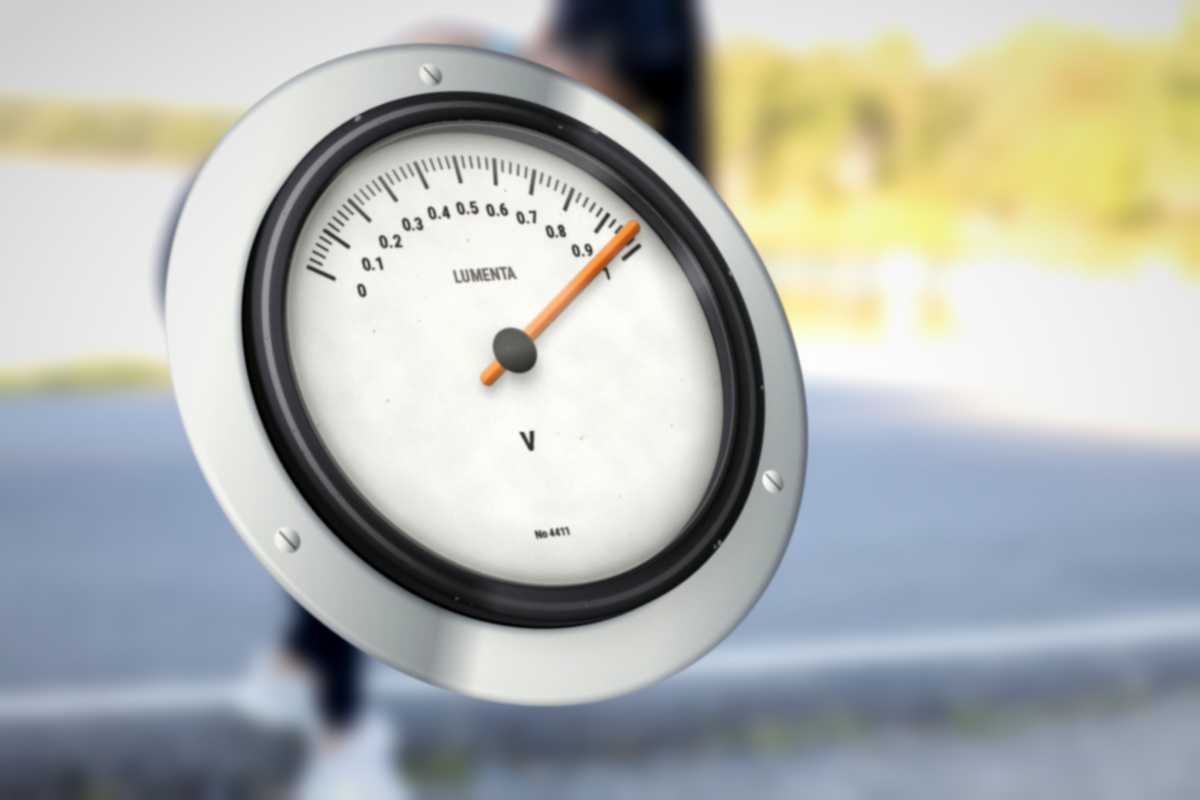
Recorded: 0.96 V
